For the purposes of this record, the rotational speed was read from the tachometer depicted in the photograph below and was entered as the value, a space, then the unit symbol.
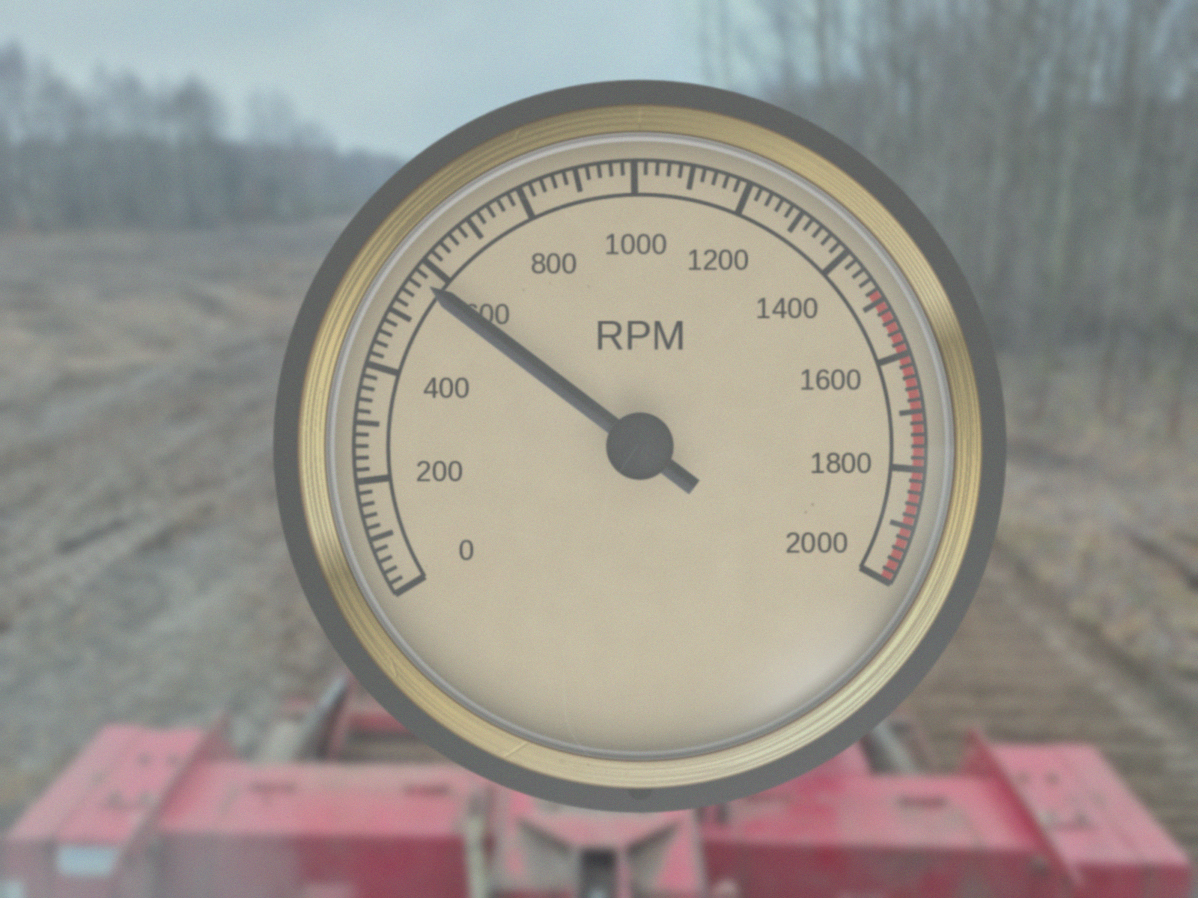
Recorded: 570 rpm
